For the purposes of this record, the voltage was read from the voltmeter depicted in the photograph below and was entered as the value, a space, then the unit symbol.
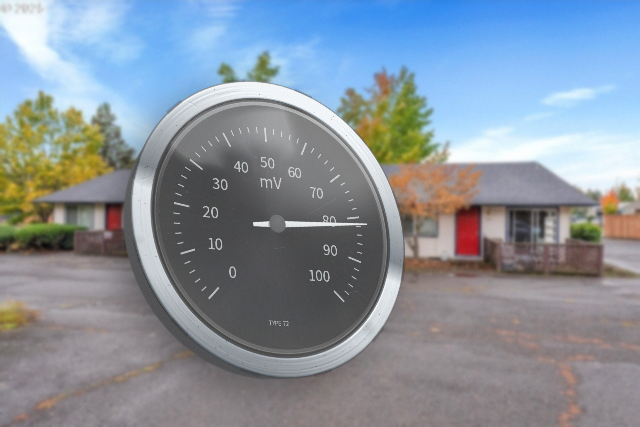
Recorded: 82 mV
